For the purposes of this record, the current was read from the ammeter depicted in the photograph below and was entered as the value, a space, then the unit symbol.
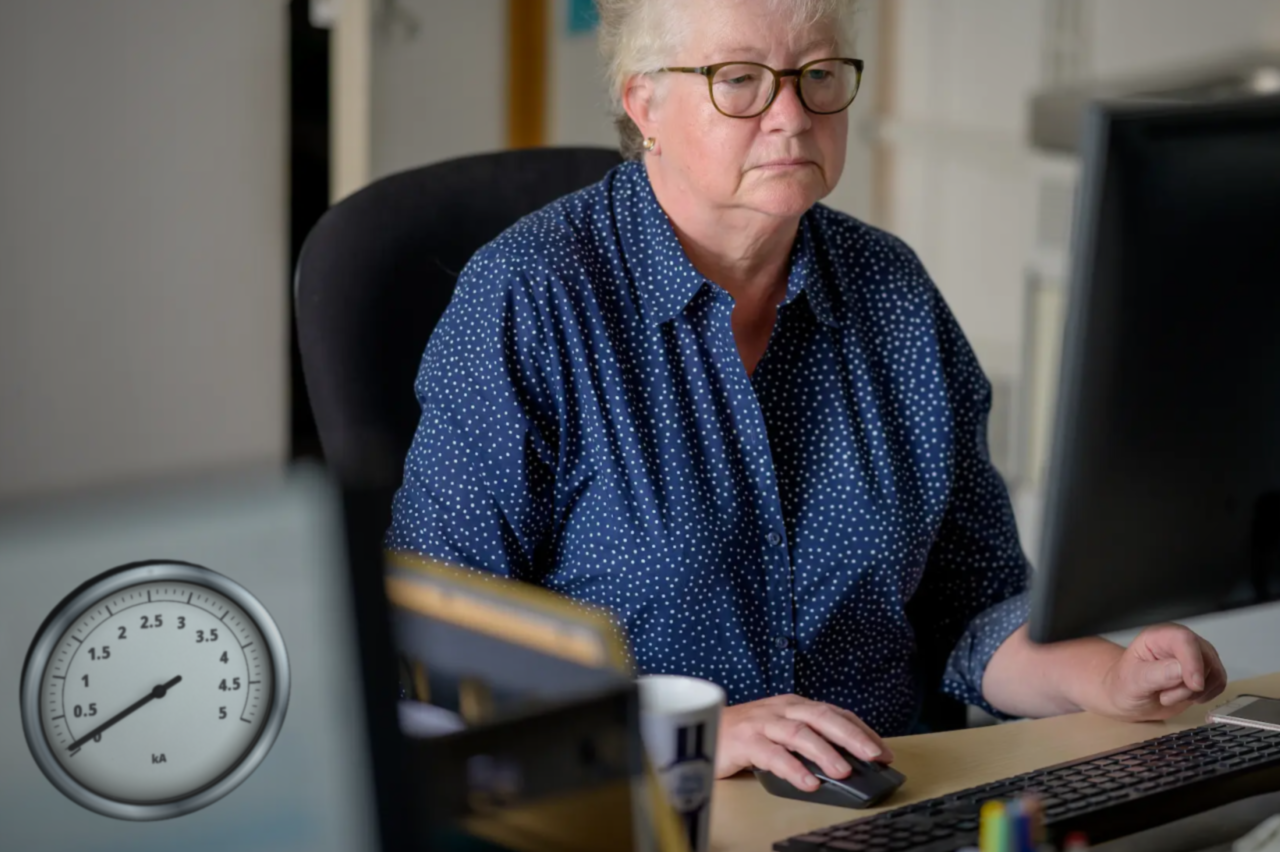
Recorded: 0.1 kA
